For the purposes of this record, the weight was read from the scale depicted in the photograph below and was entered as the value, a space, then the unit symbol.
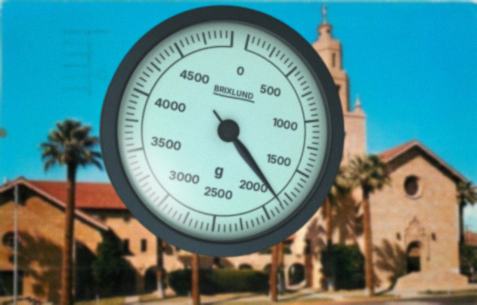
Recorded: 1850 g
